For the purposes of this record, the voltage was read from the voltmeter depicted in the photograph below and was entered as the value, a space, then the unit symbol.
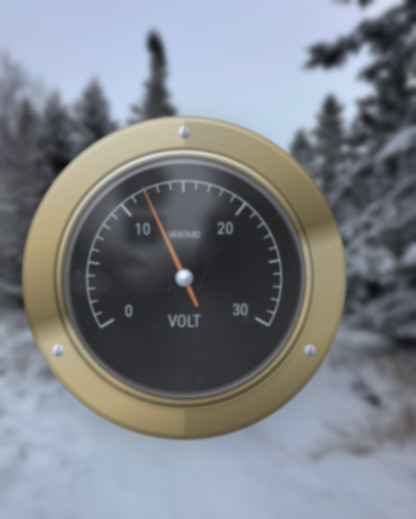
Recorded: 12 V
